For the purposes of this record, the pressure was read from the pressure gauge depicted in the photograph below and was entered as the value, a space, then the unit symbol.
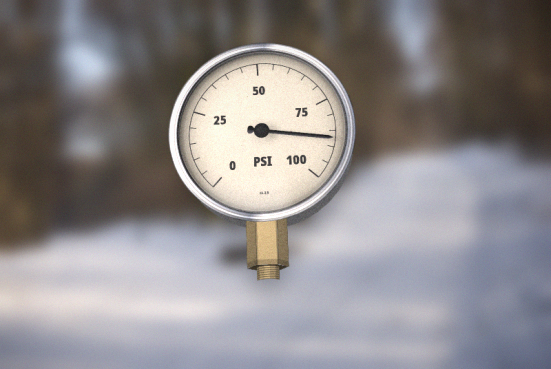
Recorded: 87.5 psi
